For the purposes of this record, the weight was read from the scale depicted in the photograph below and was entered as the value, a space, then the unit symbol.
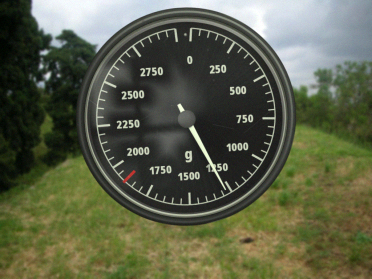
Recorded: 1275 g
